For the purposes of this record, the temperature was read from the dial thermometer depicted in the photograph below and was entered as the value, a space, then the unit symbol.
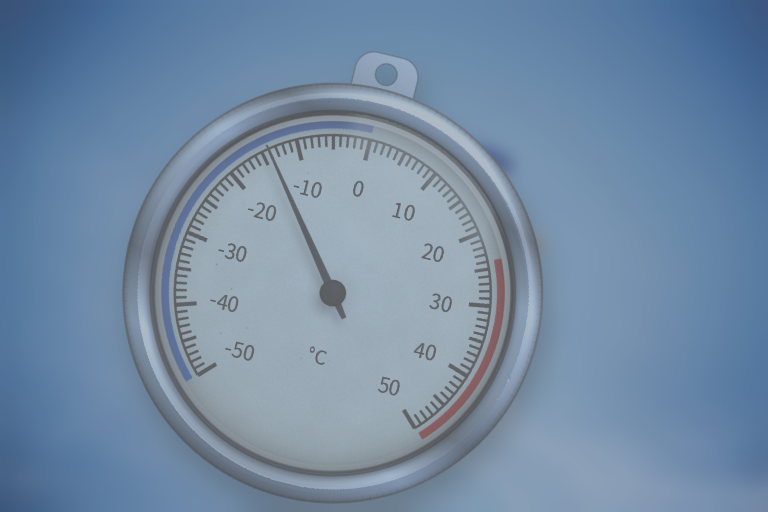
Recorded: -14 °C
